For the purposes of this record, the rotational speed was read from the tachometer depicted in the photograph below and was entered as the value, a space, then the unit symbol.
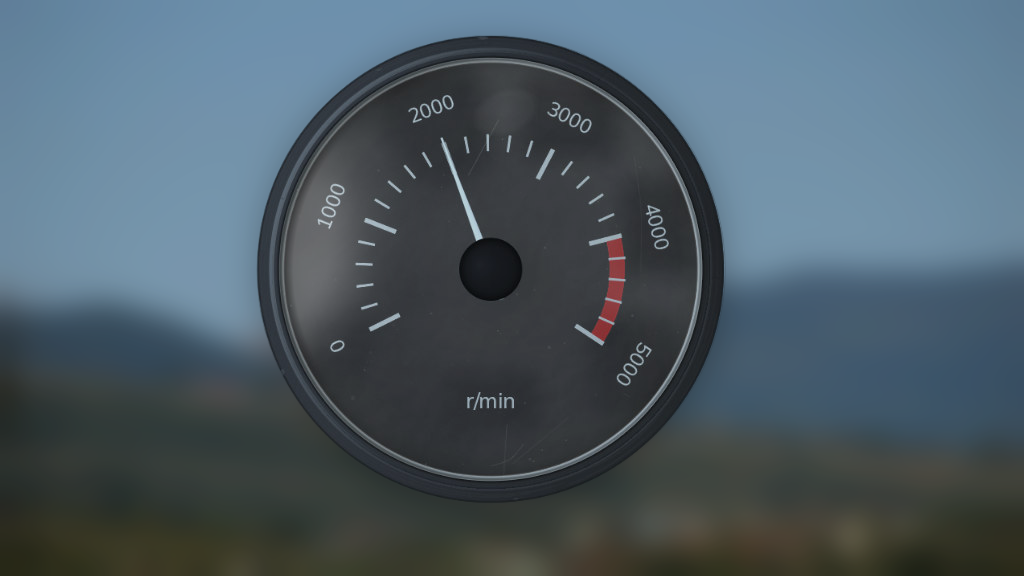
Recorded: 2000 rpm
